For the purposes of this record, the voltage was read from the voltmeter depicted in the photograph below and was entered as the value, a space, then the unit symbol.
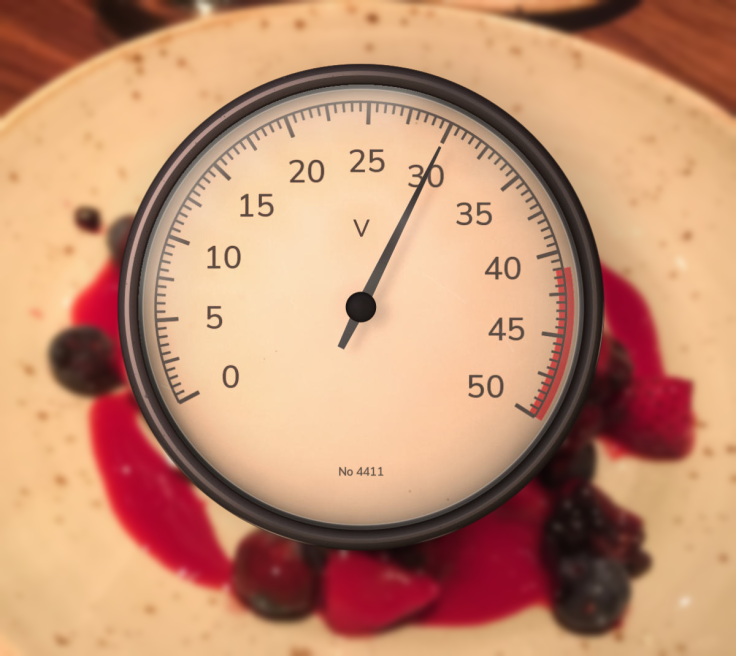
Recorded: 30 V
